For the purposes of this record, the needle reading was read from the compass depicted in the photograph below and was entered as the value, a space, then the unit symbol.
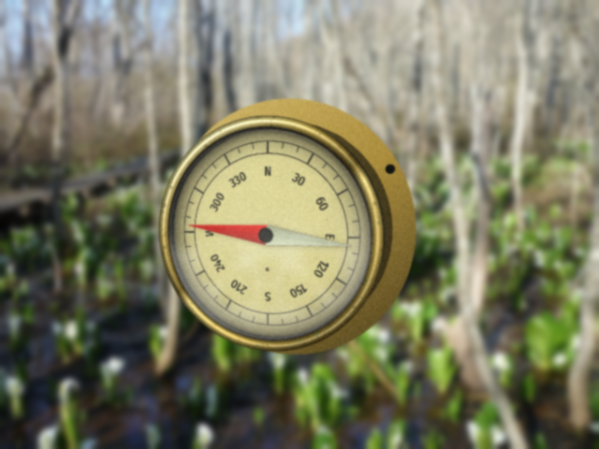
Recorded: 275 °
